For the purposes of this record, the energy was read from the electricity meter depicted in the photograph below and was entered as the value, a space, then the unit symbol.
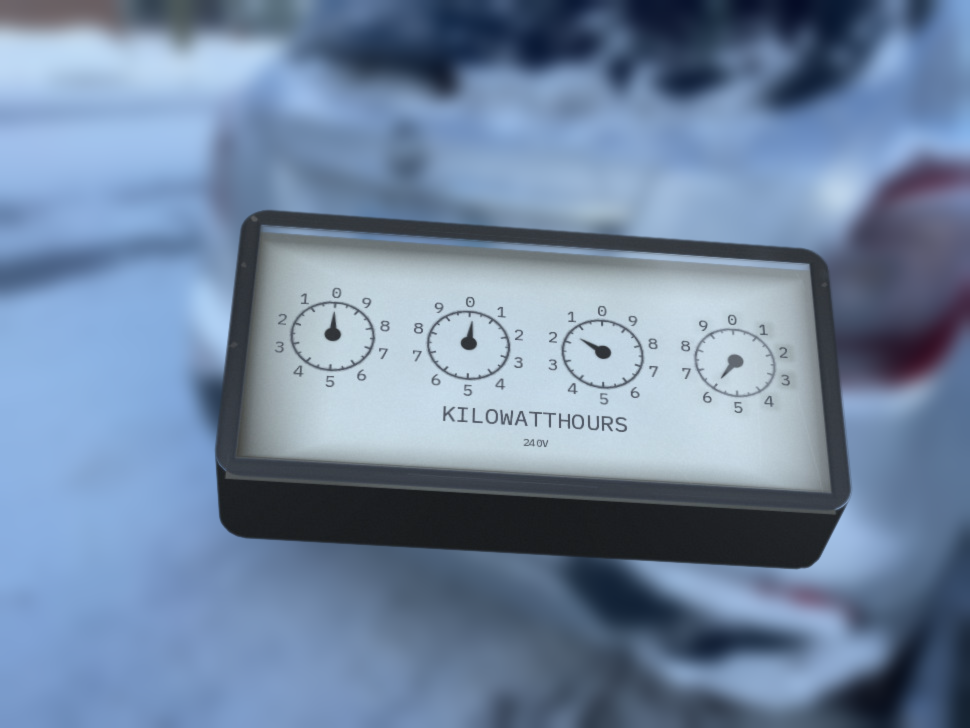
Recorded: 16 kWh
